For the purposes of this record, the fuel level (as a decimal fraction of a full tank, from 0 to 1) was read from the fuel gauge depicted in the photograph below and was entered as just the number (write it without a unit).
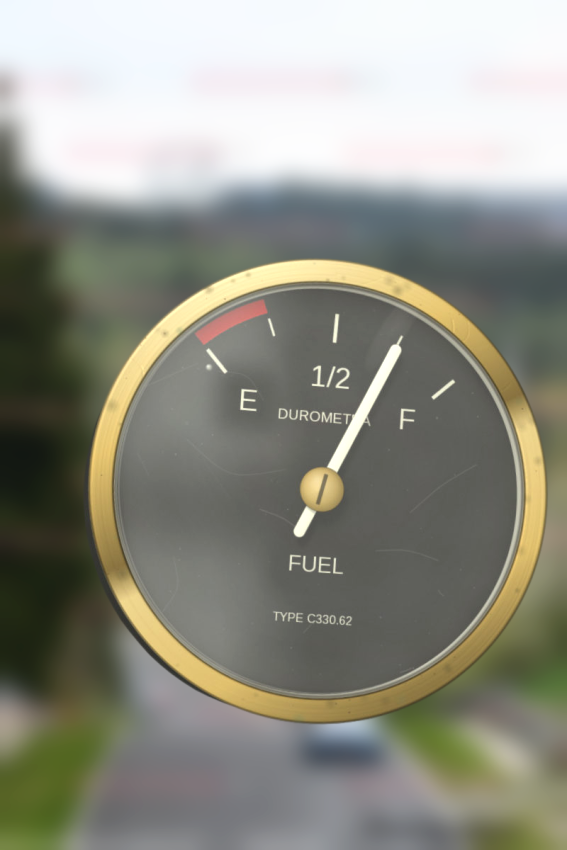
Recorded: 0.75
